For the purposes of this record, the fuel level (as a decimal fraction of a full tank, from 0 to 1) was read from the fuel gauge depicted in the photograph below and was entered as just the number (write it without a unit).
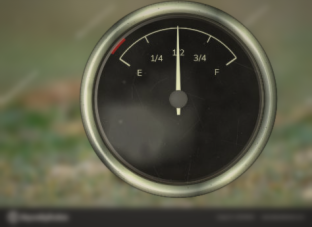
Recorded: 0.5
